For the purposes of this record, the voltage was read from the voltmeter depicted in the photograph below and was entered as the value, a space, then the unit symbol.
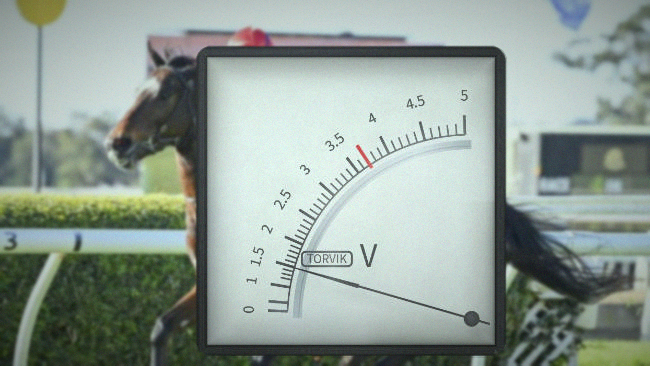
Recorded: 1.5 V
